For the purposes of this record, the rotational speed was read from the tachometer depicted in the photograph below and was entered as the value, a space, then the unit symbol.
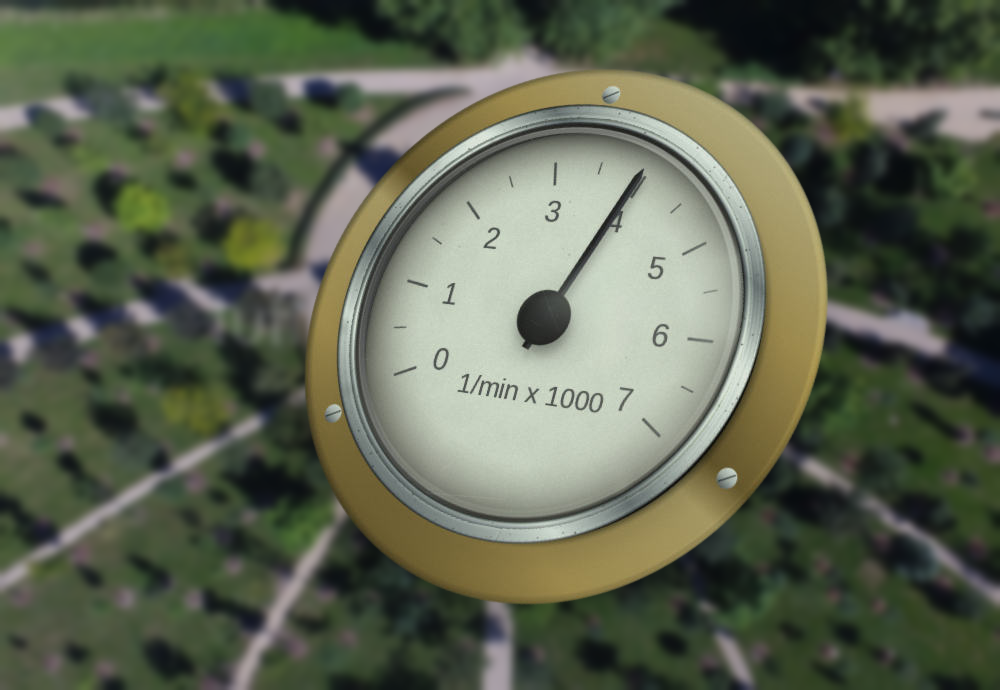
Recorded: 4000 rpm
